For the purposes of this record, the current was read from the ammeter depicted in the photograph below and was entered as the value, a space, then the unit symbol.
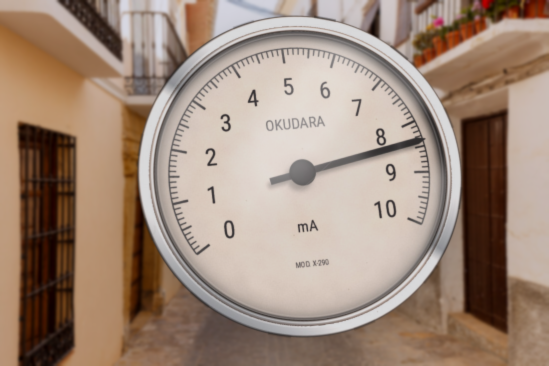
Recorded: 8.4 mA
